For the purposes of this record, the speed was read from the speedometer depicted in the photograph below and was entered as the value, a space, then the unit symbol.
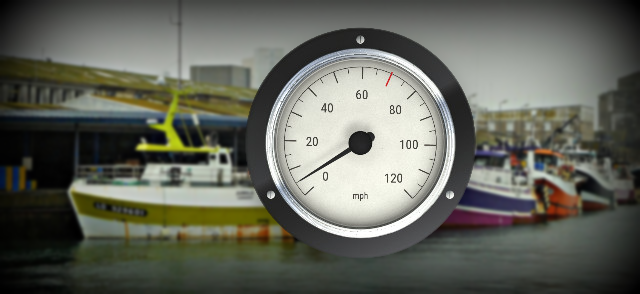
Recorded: 5 mph
